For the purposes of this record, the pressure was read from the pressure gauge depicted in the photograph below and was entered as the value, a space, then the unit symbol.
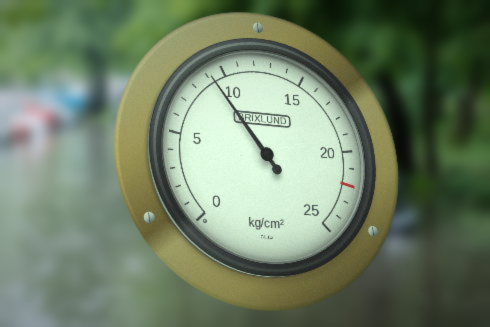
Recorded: 9 kg/cm²
